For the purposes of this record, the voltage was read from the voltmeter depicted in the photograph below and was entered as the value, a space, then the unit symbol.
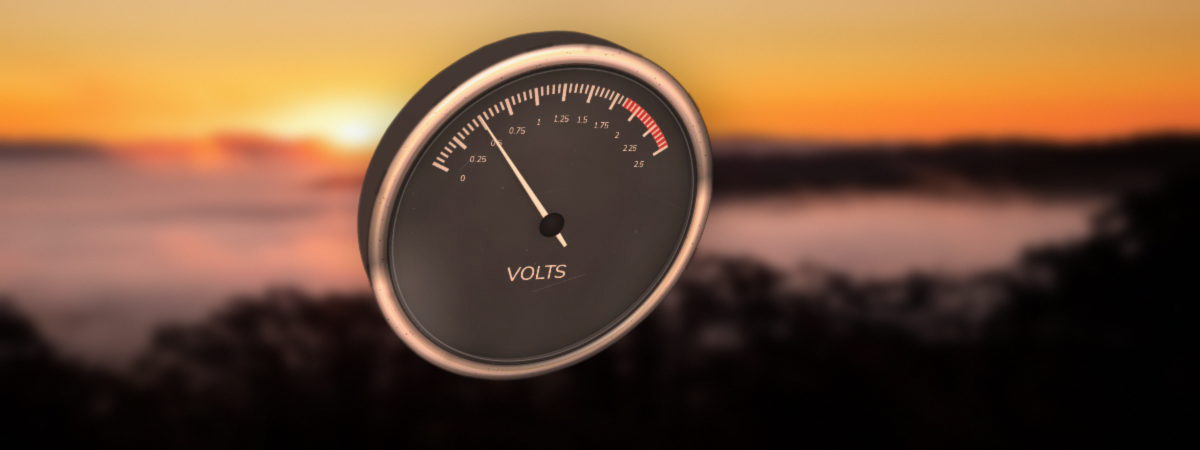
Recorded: 0.5 V
